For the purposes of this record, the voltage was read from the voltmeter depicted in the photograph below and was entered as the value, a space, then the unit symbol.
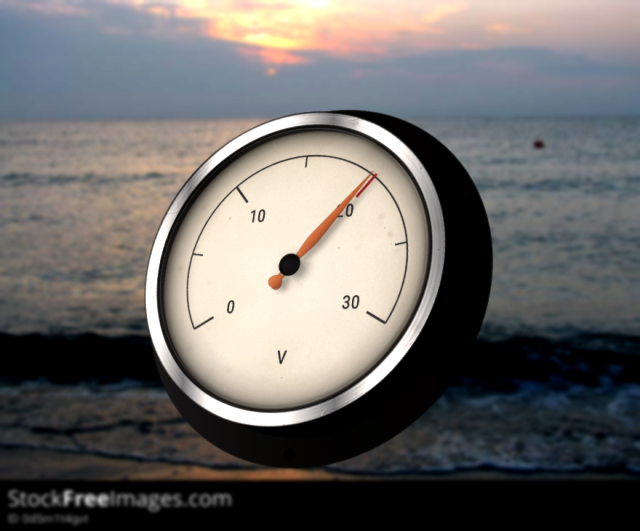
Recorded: 20 V
